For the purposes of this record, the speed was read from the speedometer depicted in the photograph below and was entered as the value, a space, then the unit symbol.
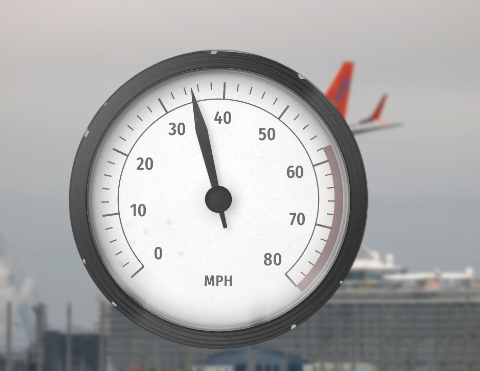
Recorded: 35 mph
